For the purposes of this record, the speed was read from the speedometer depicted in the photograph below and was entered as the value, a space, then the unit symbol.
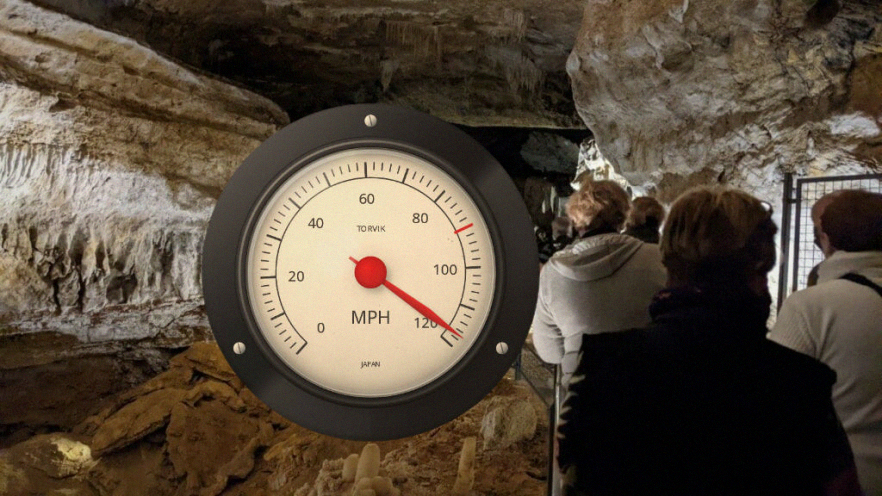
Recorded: 117 mph
